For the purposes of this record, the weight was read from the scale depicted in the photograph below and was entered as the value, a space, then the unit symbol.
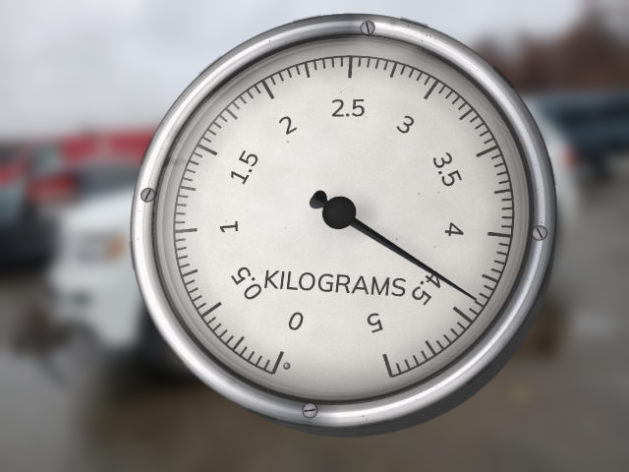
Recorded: 4.4 kg
